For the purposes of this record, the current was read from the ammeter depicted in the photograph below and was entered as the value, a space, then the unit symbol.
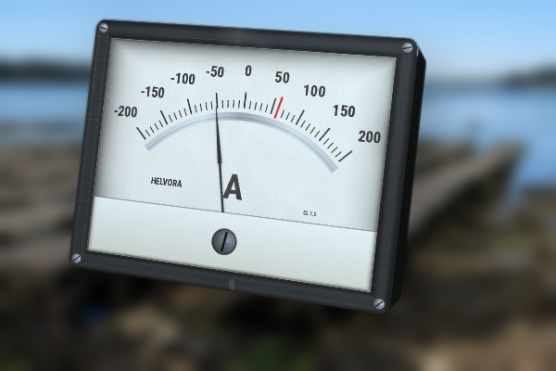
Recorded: -50 A
